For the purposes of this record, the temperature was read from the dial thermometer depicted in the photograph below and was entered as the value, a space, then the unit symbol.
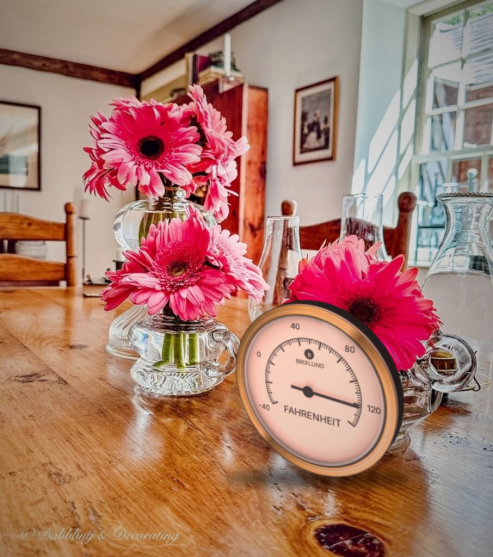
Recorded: 120 °F
